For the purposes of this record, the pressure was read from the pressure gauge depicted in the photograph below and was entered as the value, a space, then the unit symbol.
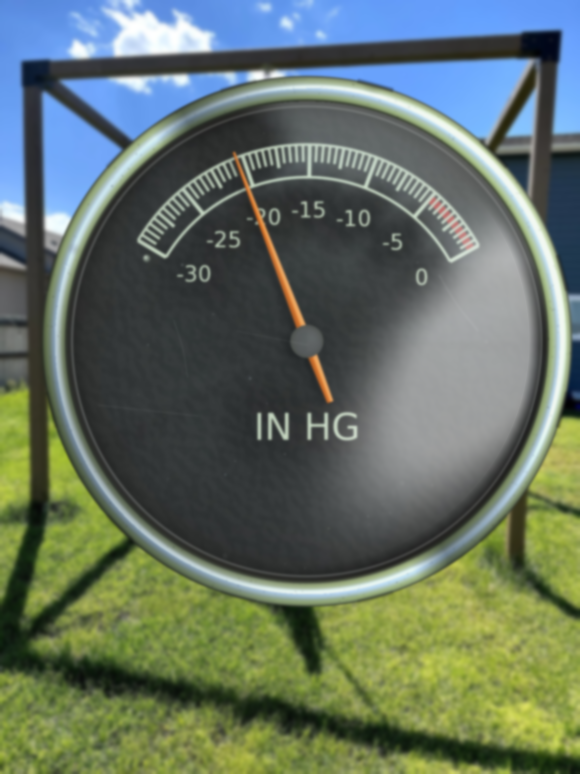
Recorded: -20.5 inHg
